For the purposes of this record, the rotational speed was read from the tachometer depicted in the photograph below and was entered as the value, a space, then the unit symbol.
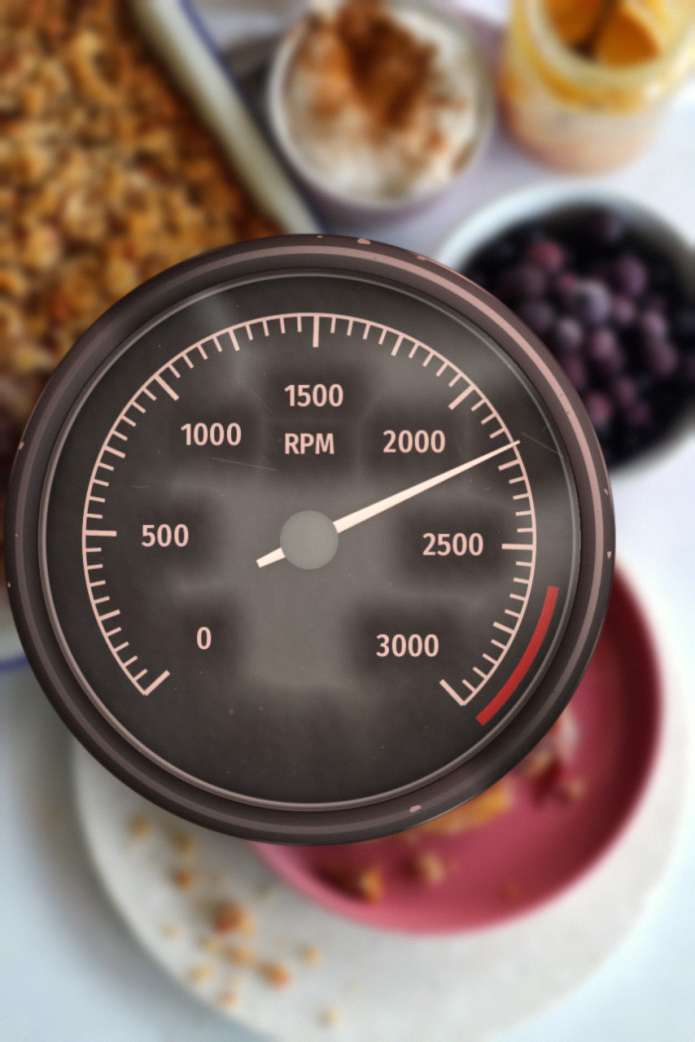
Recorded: 2200 rpm
